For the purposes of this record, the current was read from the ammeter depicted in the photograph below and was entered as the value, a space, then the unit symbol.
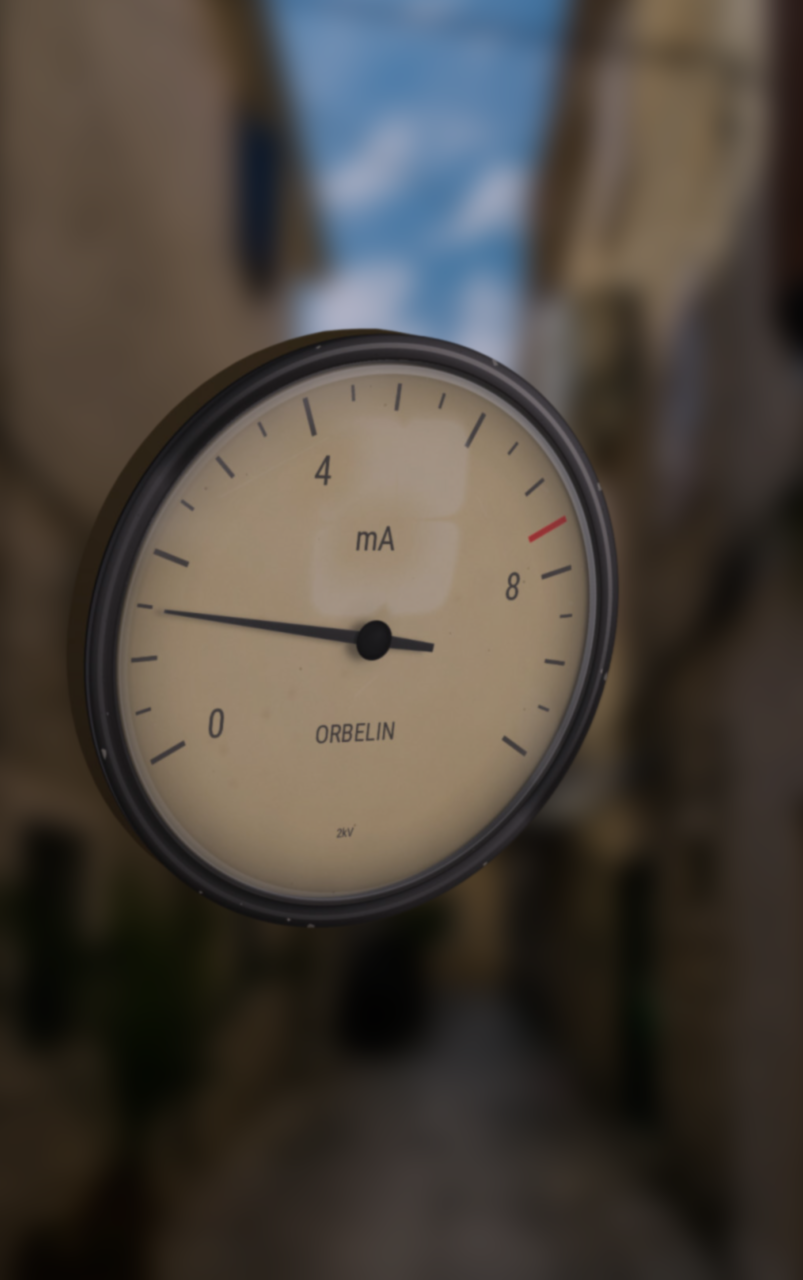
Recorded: 1.5 mA
